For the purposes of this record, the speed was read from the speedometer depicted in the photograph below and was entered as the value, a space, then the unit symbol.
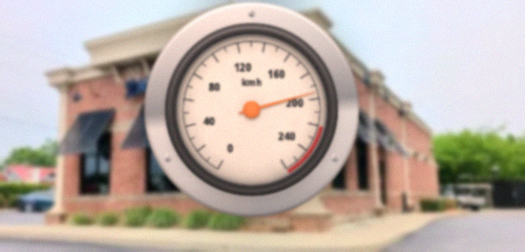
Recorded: 195 km/h
